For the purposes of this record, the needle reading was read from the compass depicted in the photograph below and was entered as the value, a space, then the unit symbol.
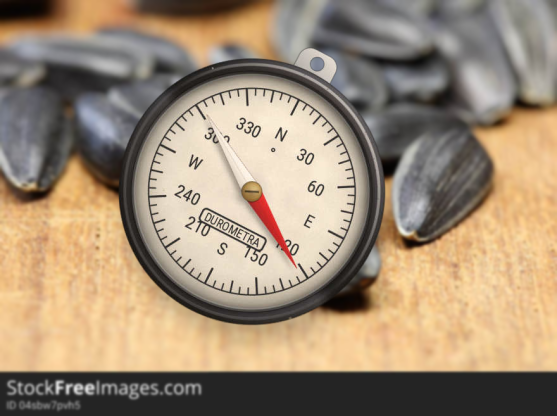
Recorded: 122.5 °
